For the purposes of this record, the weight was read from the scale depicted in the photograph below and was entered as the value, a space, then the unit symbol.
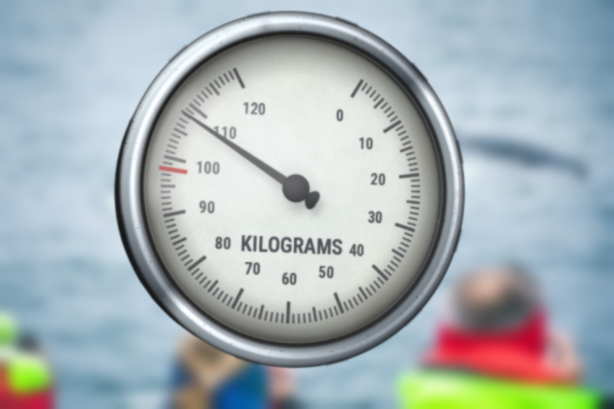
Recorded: 108 kg
